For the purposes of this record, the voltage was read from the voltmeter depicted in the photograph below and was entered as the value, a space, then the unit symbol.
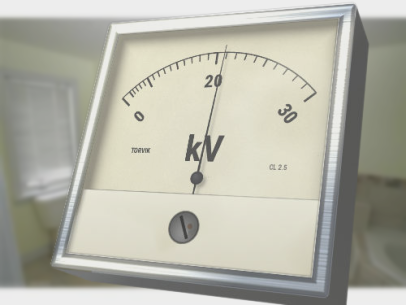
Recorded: 21 kV
